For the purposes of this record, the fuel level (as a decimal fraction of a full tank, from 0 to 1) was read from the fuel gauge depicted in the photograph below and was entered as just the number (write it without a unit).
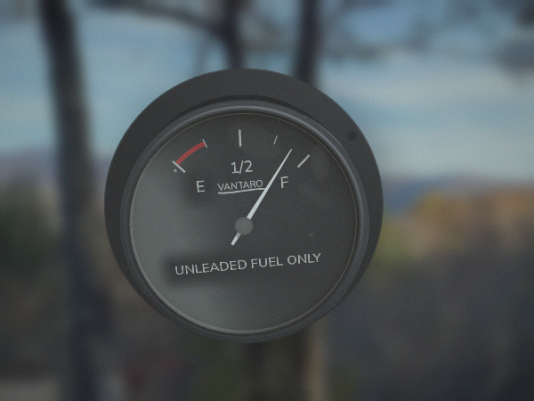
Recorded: 0.875
